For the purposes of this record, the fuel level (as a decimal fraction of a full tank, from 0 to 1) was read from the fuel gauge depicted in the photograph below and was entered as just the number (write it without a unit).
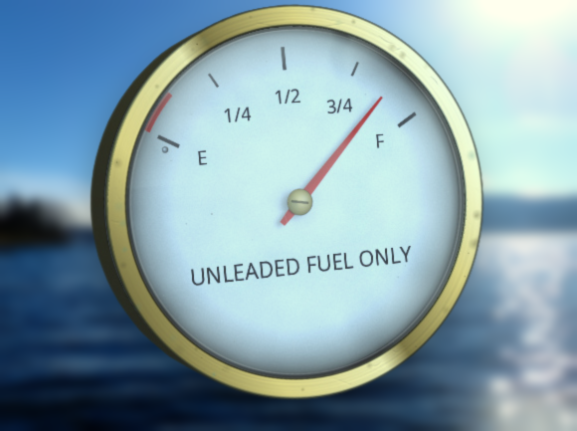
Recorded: 0.875
